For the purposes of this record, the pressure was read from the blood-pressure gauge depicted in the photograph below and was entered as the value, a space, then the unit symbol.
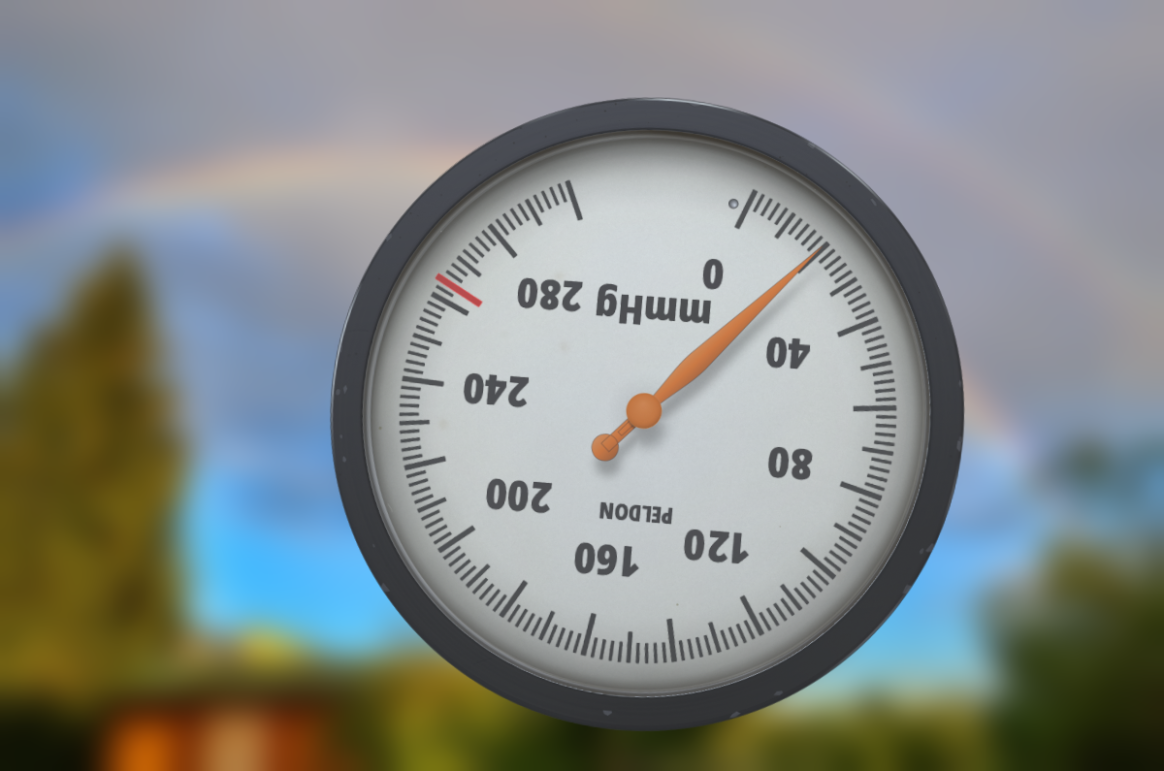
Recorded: 20 mmHg
